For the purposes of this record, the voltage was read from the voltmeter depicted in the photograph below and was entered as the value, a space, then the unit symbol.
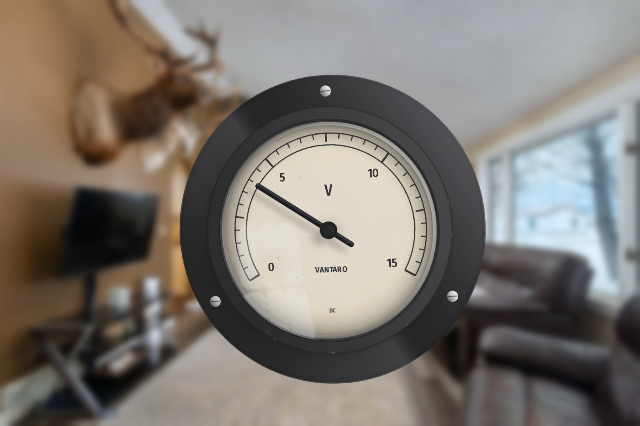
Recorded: 4 V
